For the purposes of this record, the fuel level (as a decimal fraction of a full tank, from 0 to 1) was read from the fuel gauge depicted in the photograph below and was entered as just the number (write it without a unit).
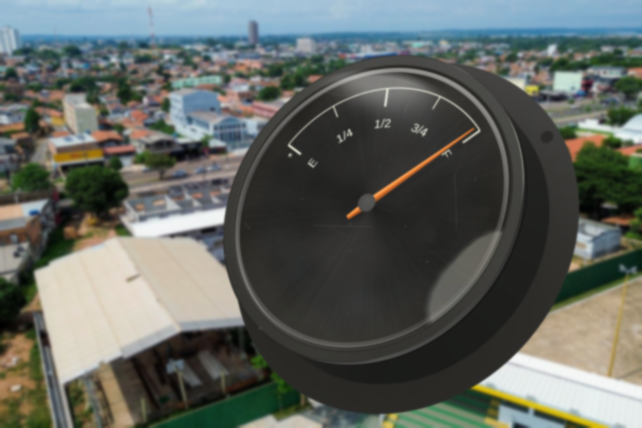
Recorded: 1
